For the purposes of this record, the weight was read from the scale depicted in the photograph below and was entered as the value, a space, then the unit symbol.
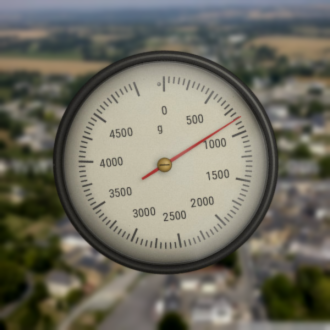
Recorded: 850 g
